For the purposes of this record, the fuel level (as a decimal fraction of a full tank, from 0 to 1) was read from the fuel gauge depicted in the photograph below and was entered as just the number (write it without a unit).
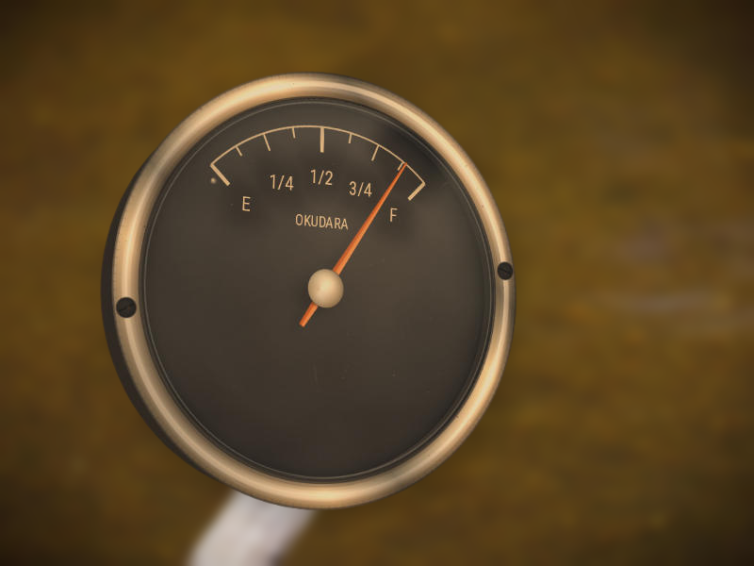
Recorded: 0.875
